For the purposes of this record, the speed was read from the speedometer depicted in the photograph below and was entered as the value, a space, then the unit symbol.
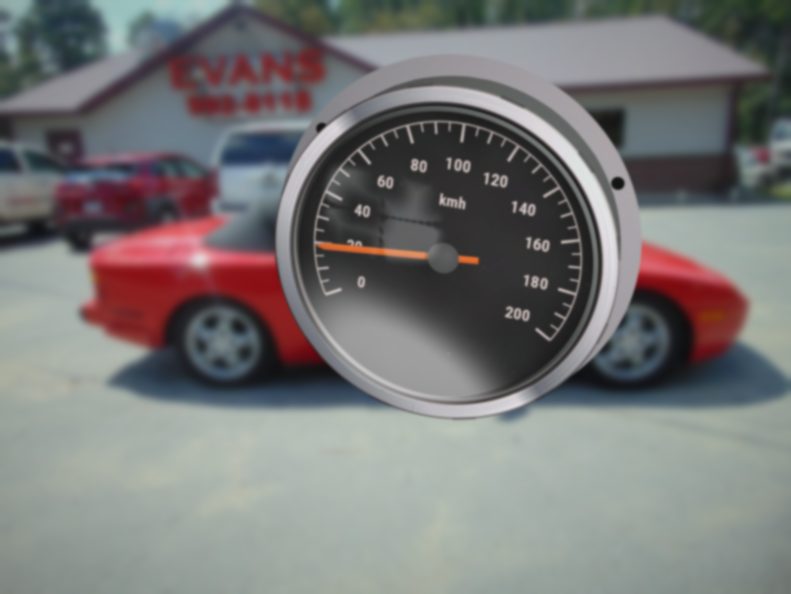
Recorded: 20 km/h
